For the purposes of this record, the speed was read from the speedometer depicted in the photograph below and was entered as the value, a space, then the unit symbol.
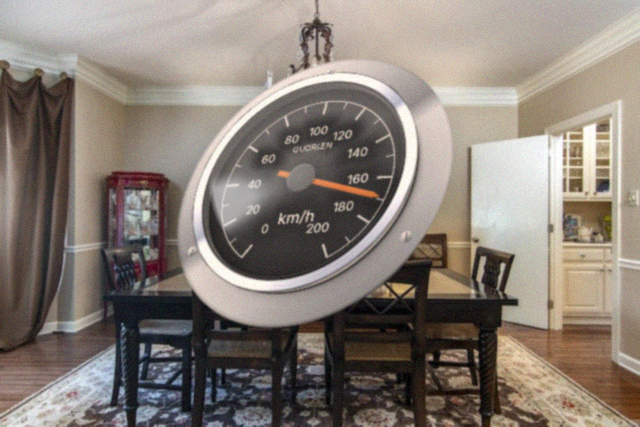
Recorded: 170 km/h
